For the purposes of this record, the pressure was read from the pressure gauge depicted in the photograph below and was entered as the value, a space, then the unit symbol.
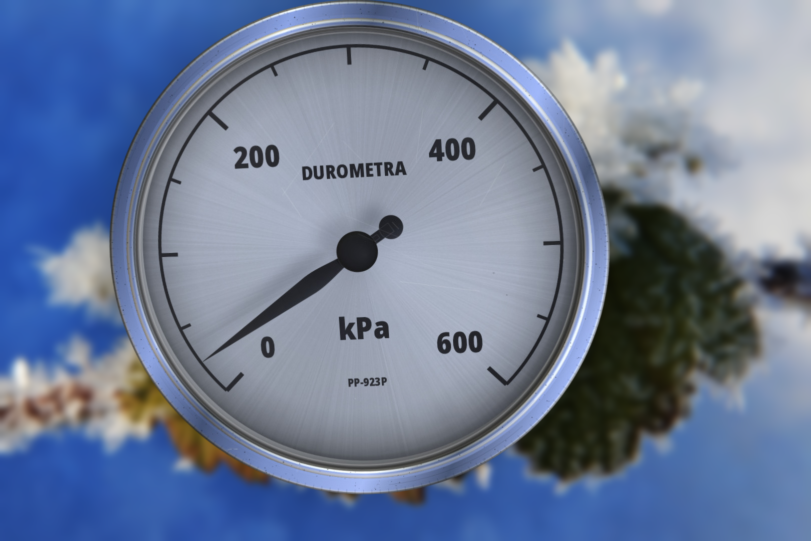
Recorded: 25 kPa
